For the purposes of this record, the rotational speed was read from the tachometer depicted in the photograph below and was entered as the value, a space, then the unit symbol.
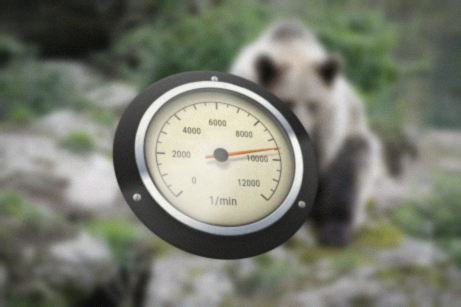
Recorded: 9500 rpm
